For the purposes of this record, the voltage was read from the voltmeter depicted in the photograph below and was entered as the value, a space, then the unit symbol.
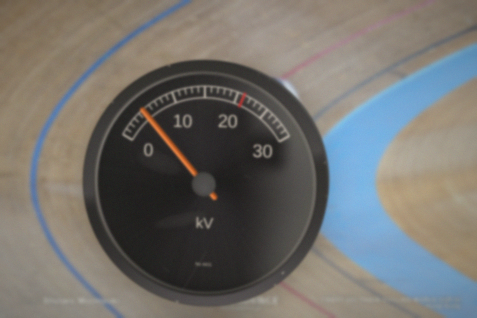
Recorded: 5 kV
